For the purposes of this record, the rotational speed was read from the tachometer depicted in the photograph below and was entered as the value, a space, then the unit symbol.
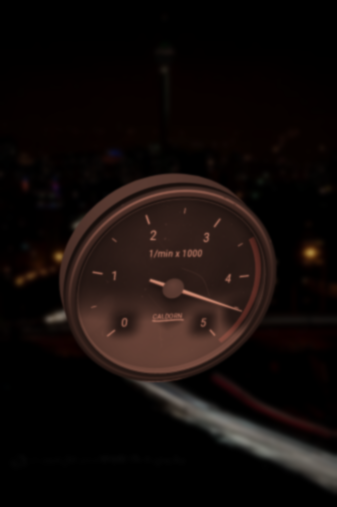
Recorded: 4500 rpm
